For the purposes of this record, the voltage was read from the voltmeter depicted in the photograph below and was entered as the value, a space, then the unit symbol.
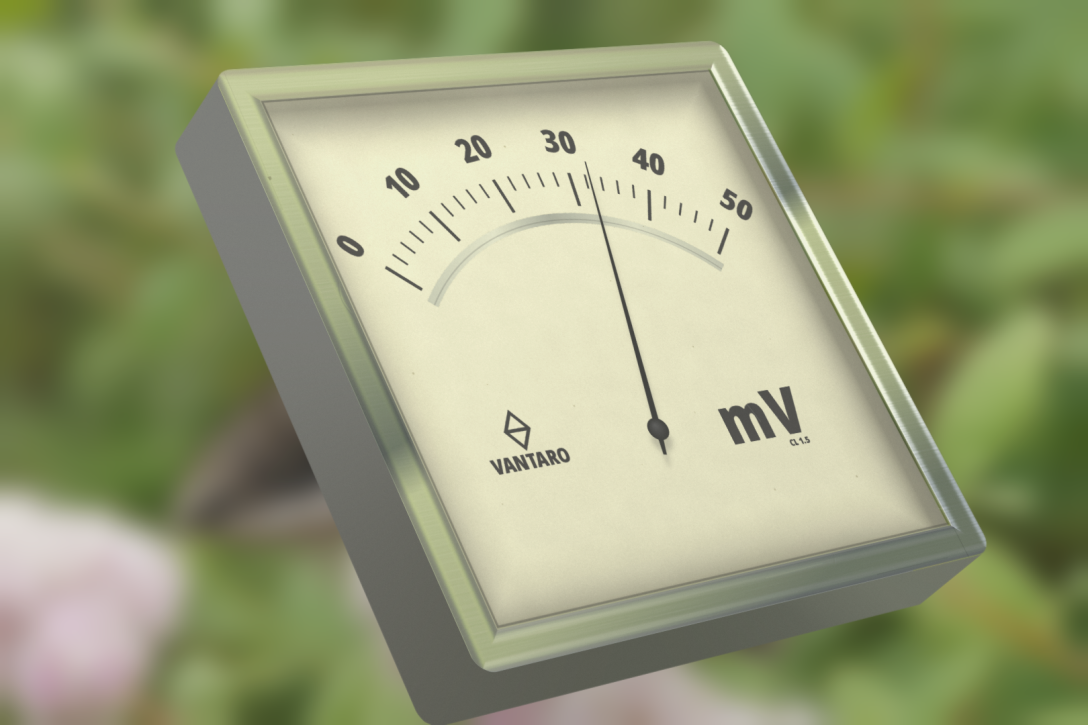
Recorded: 32 mV
